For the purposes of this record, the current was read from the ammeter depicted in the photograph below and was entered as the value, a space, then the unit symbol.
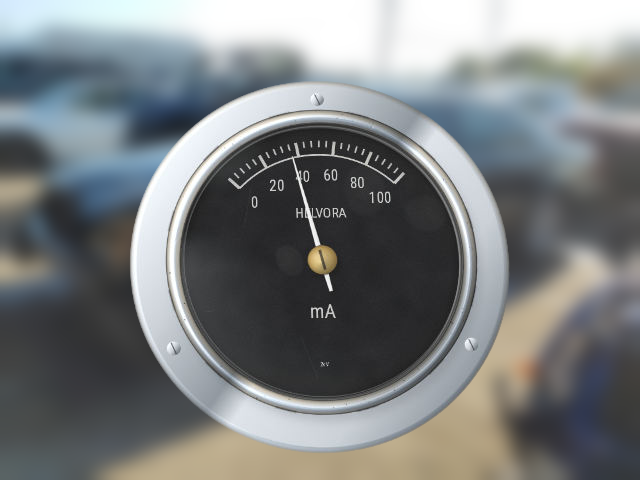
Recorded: 36 mA
